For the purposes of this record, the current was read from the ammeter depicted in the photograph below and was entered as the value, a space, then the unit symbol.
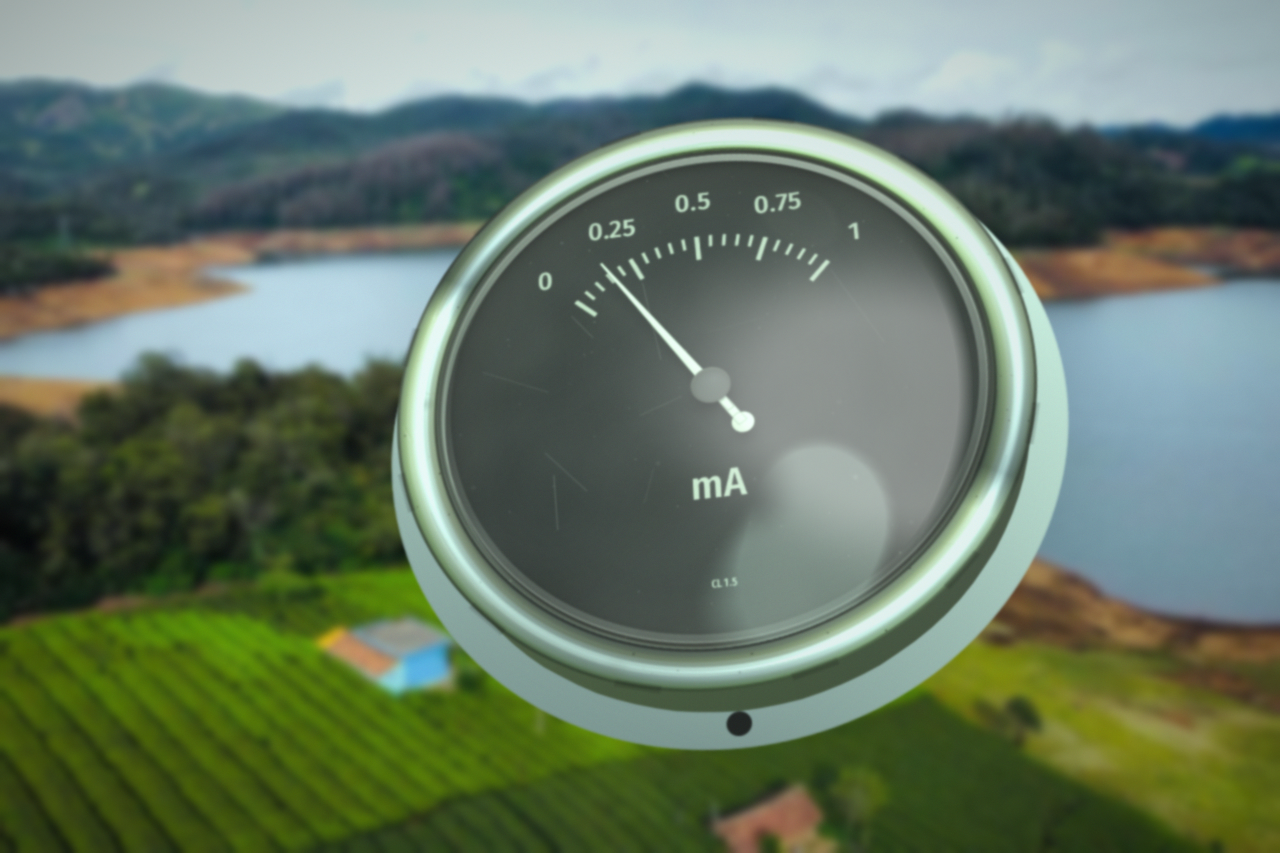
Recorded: 0.15 mA
